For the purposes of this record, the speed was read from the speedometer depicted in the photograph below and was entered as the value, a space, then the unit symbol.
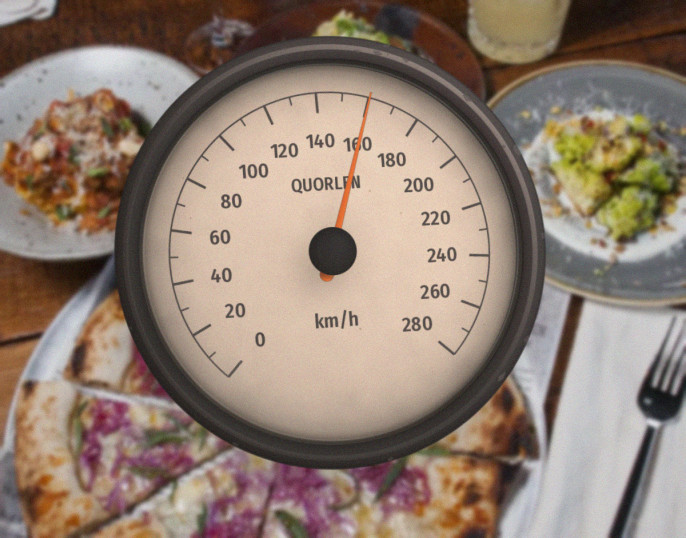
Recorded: 160 km/h
